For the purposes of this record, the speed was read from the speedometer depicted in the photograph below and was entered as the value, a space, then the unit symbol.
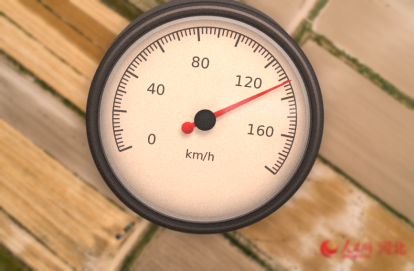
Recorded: 132 km/h
